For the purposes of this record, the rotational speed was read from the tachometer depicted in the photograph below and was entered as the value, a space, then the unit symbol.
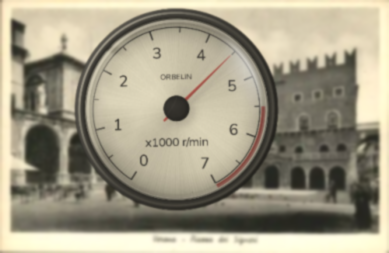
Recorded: 4500 rpm
